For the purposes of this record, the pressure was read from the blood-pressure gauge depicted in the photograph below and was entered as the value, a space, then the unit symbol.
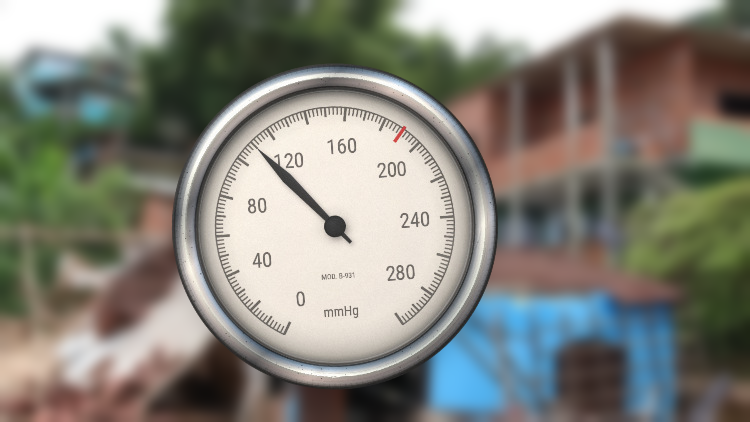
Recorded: 110 mmHg
